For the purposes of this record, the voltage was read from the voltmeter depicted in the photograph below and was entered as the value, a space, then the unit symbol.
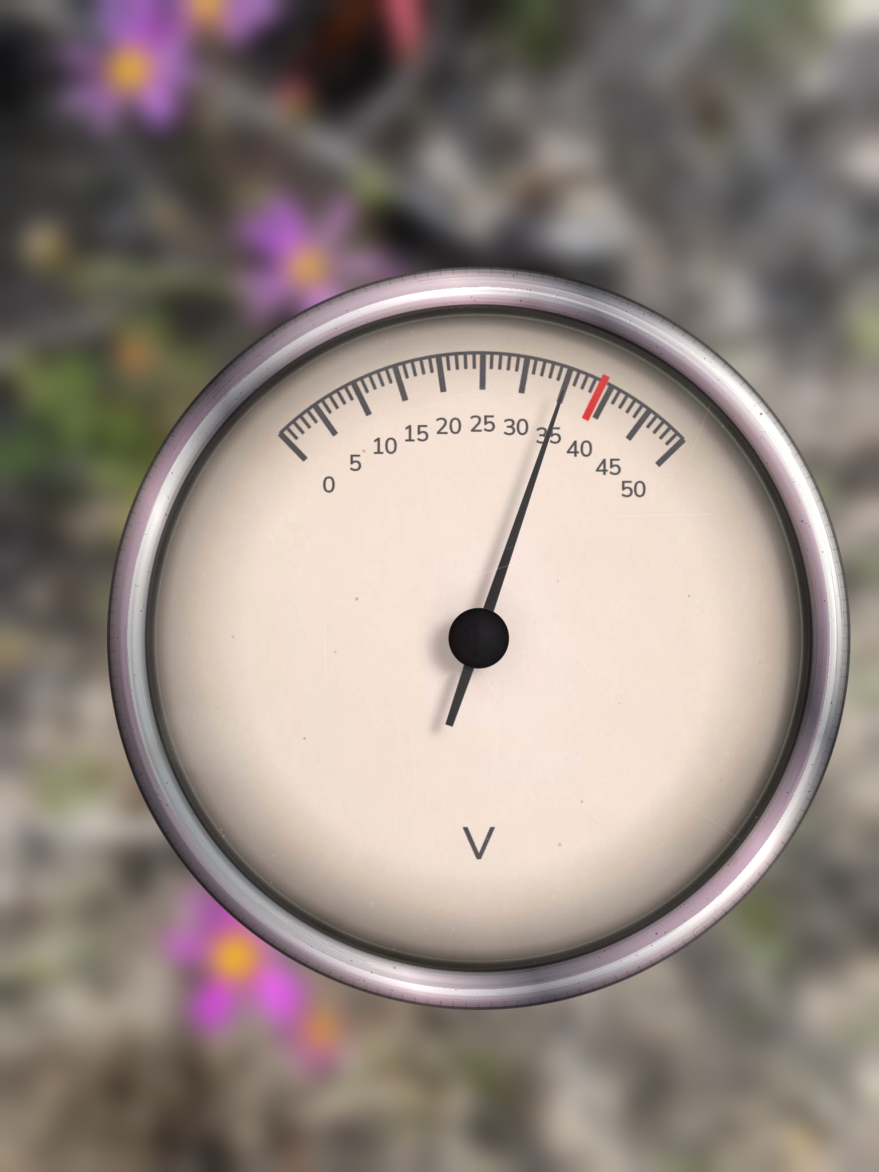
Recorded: 35 V
